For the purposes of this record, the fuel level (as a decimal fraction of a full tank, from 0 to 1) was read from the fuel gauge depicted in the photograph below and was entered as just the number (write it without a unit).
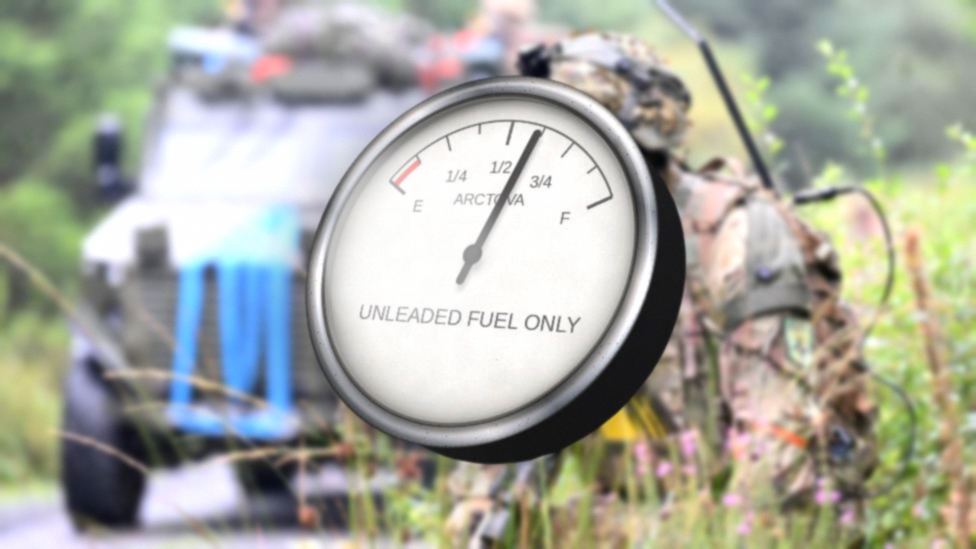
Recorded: 0.625
